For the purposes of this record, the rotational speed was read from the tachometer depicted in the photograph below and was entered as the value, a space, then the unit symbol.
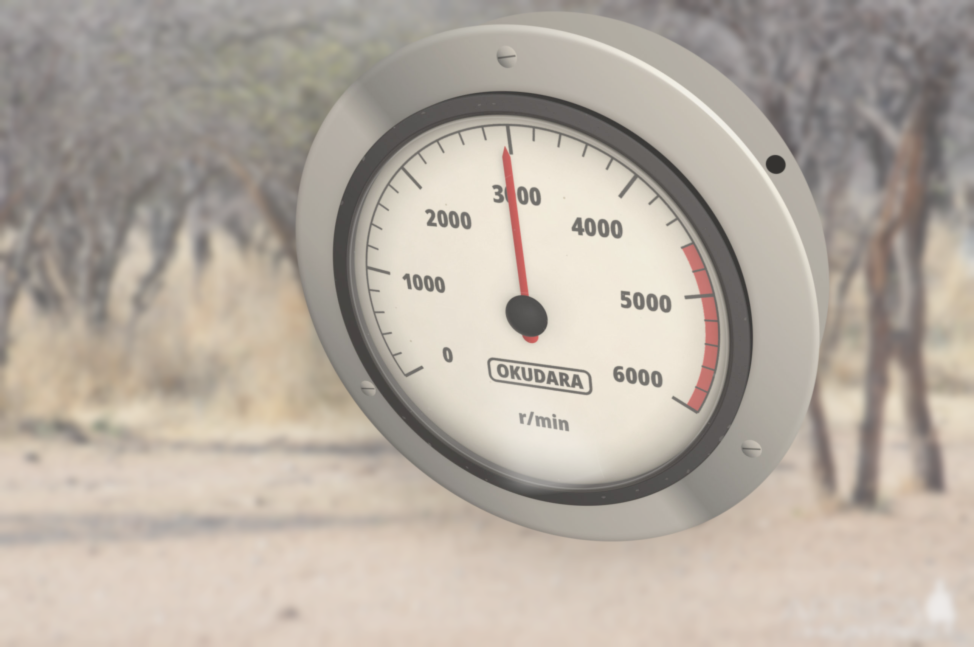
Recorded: 3000 rpm
